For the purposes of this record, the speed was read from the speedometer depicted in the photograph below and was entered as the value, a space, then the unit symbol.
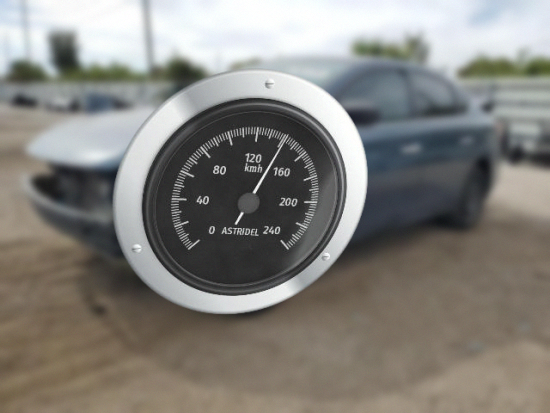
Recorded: 140 km/h
